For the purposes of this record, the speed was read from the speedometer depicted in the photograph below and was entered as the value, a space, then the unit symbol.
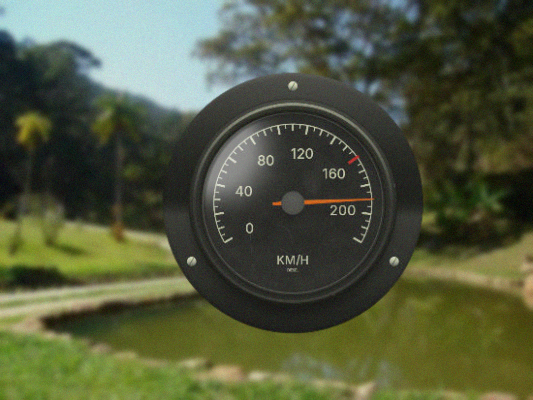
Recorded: 190 km/h
